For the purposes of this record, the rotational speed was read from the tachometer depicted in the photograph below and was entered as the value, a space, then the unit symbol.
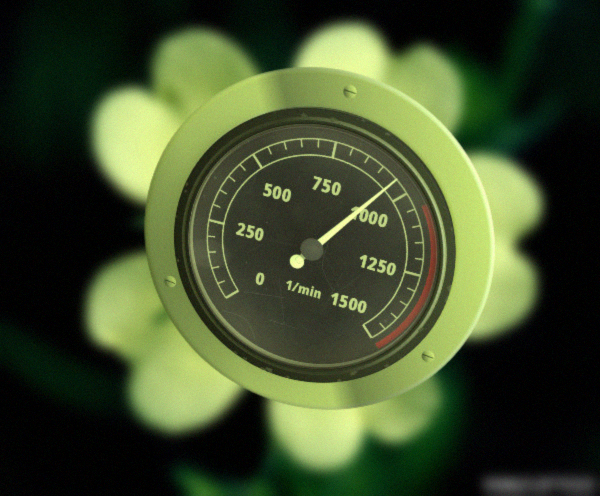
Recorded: 950 rpm
